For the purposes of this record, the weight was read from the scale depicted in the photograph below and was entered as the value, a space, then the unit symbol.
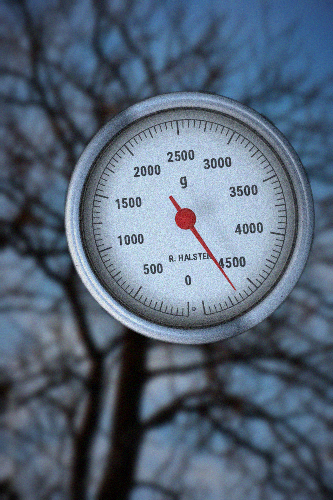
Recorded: 4650 g
